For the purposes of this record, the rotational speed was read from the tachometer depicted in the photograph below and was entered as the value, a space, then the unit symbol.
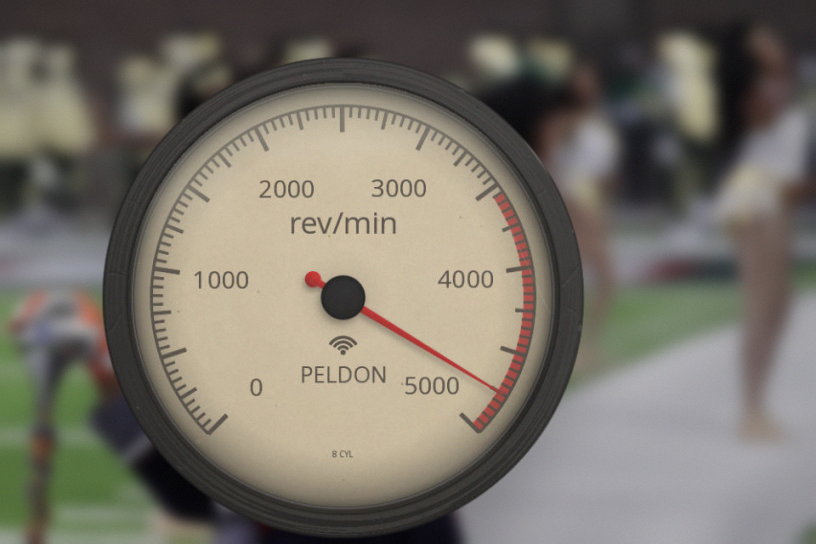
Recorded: 4750 rpm
